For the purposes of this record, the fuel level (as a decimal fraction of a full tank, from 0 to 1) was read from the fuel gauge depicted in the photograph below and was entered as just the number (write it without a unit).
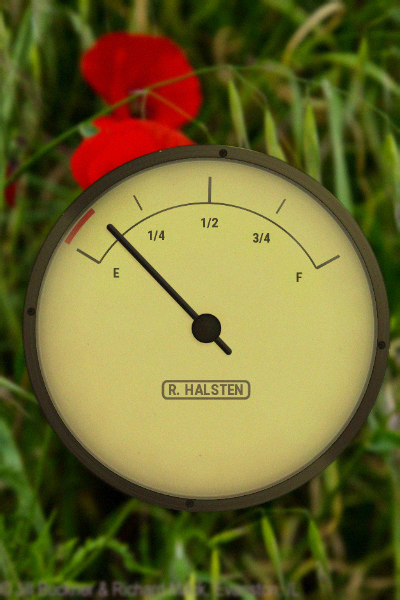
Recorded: 0.125
